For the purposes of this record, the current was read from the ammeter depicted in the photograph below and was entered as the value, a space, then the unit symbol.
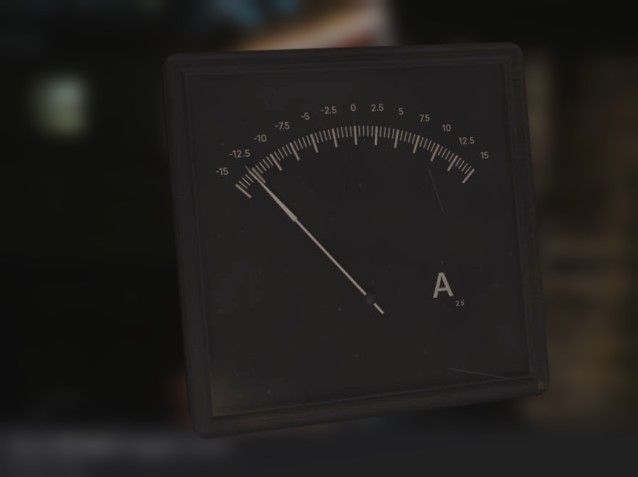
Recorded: -13 A
